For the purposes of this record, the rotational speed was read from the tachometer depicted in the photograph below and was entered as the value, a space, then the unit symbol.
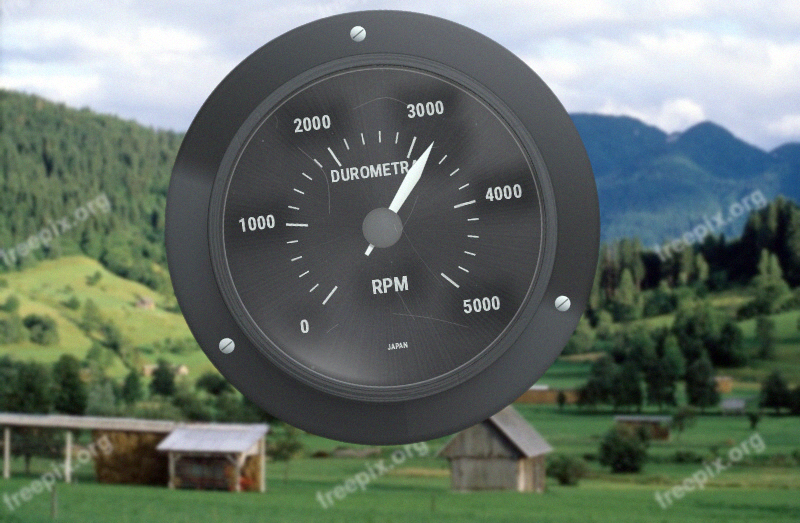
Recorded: 3200 rpm
